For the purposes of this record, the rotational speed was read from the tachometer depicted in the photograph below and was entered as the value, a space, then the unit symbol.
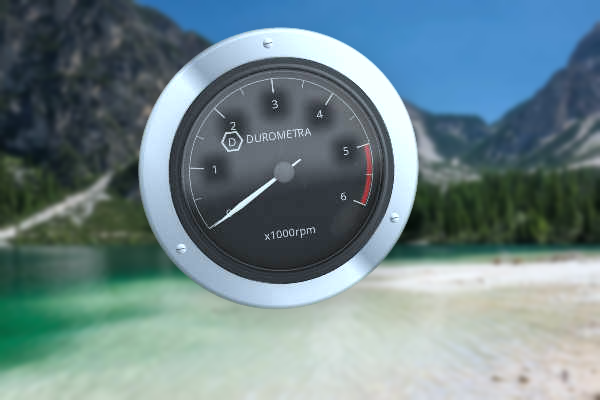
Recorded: 0 rpm
